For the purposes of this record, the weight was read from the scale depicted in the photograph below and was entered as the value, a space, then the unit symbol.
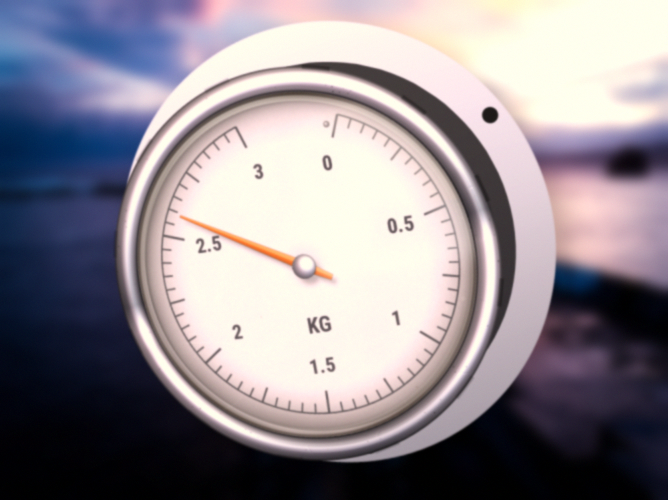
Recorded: 2.6 kg
